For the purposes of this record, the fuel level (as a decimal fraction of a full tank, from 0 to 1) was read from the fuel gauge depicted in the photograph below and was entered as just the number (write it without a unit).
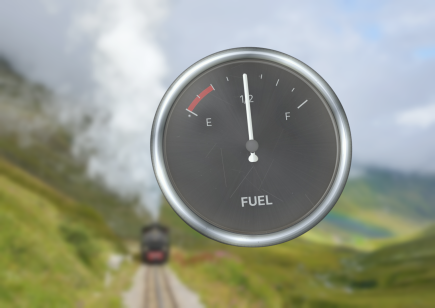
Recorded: 0.5
